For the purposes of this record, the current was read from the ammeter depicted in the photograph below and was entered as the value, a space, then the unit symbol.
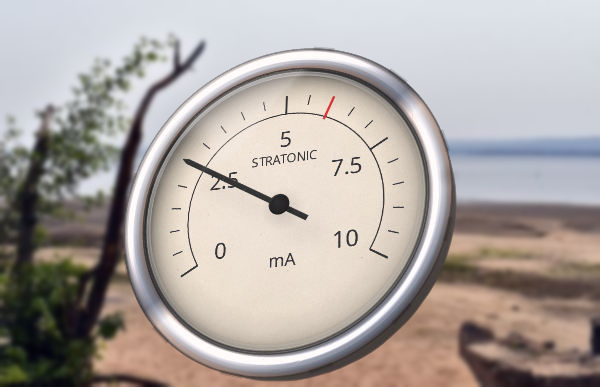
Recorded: 2.5 mA
